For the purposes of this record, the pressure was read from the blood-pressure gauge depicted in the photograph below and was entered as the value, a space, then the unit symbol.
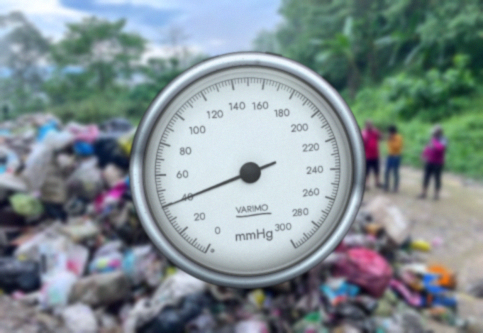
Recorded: 40 mmHg
